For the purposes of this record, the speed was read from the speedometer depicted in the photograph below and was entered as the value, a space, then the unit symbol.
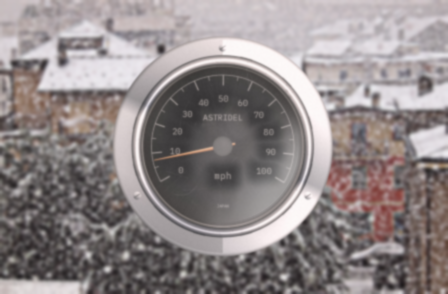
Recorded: 7.5 mph
